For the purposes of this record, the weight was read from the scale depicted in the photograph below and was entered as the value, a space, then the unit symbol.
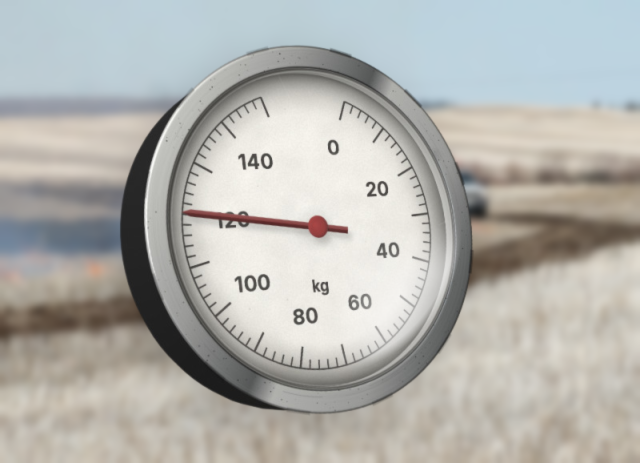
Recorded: 120 kg
